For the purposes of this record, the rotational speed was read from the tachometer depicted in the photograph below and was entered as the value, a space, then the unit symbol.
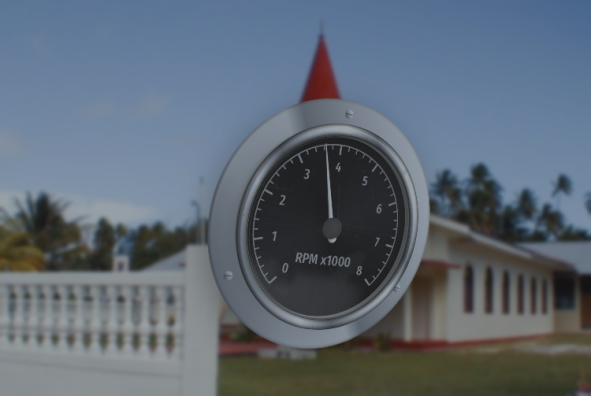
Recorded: 3600 rpm
